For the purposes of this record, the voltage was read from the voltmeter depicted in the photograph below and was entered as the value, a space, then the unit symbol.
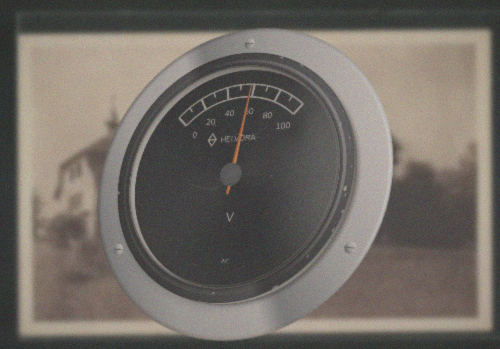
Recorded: 60 V
